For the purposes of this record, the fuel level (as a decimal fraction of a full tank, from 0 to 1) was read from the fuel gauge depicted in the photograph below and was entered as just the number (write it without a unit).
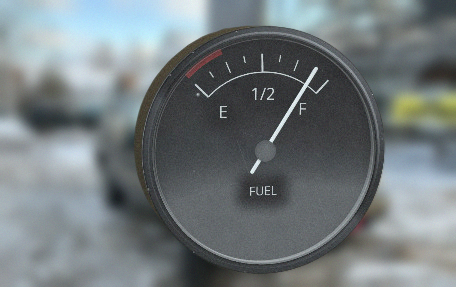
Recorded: 0.875
